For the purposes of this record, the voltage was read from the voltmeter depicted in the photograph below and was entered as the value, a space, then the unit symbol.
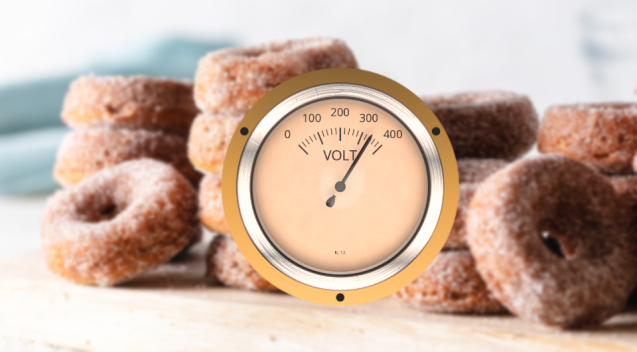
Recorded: 340 V
